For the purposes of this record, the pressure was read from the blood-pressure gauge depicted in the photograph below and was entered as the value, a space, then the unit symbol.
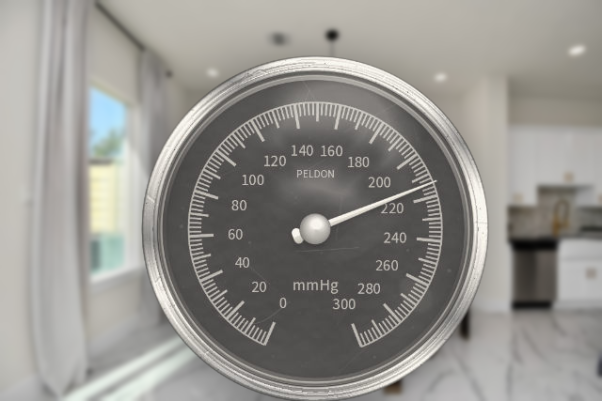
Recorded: 214 mmHg
